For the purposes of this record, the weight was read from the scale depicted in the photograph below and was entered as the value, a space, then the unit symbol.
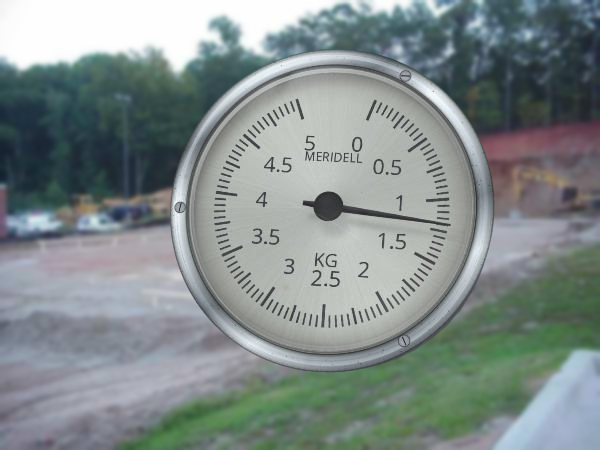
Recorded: 1.2 kg
